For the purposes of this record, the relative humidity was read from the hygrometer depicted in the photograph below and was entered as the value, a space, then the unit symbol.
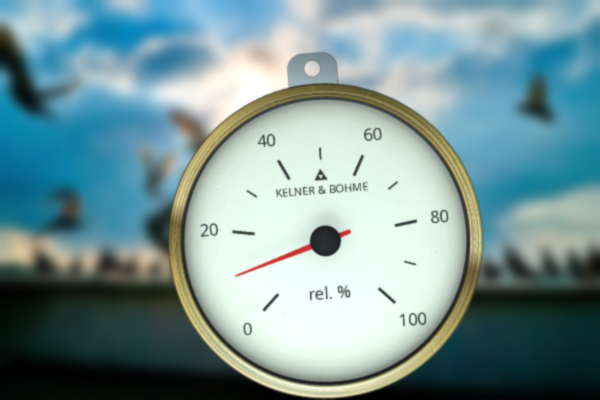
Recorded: 10 %
